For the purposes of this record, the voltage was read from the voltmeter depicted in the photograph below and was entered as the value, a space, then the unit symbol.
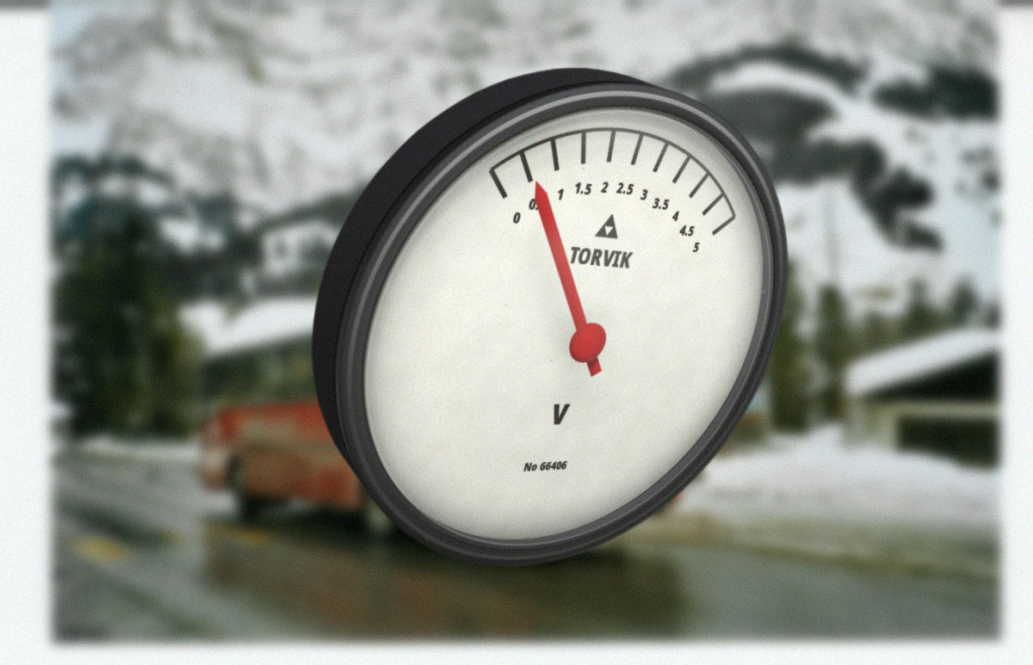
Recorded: 0.5 V
